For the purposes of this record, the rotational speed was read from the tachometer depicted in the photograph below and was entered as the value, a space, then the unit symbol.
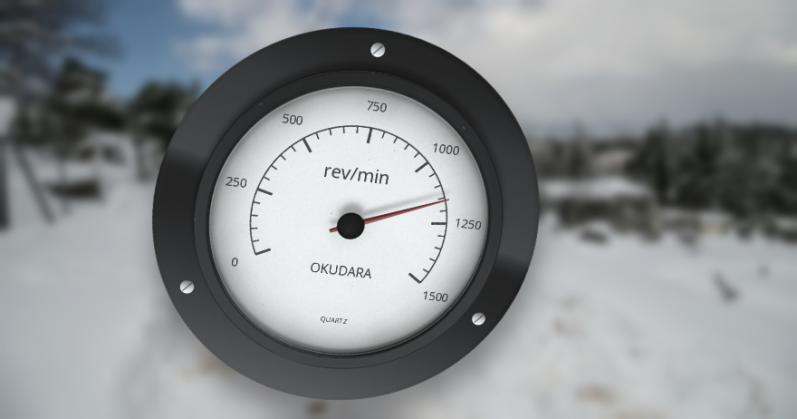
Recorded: 1150 rpm
